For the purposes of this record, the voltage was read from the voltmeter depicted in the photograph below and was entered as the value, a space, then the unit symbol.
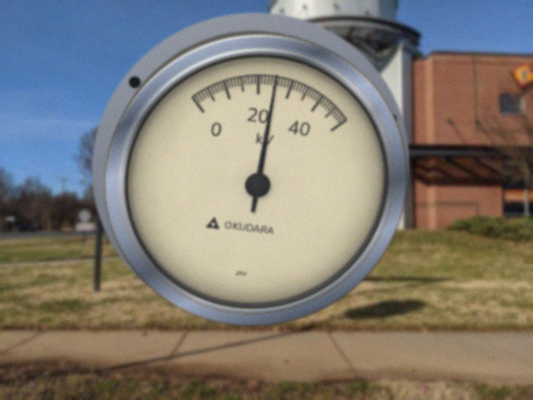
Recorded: 25 kV
